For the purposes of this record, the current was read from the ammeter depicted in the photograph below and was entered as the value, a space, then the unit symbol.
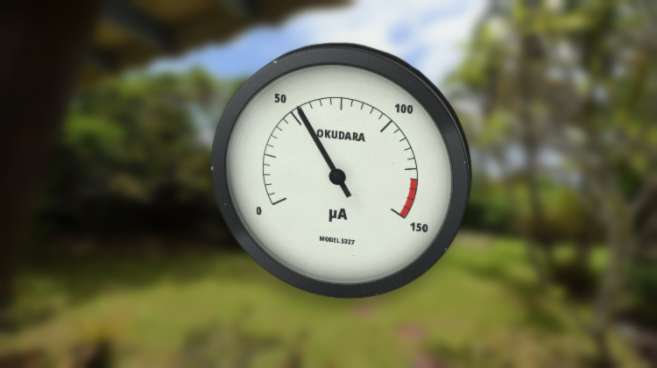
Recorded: 55 µA
